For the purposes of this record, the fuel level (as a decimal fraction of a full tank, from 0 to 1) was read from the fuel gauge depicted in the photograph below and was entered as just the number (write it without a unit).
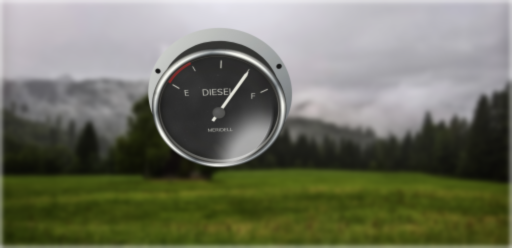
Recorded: 0.75
